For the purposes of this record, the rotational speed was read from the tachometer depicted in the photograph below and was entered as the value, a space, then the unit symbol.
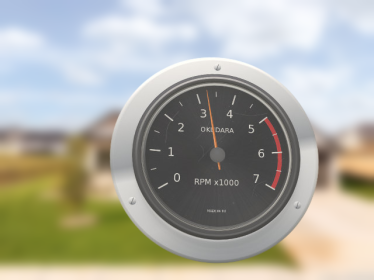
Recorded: 3250 rpm
